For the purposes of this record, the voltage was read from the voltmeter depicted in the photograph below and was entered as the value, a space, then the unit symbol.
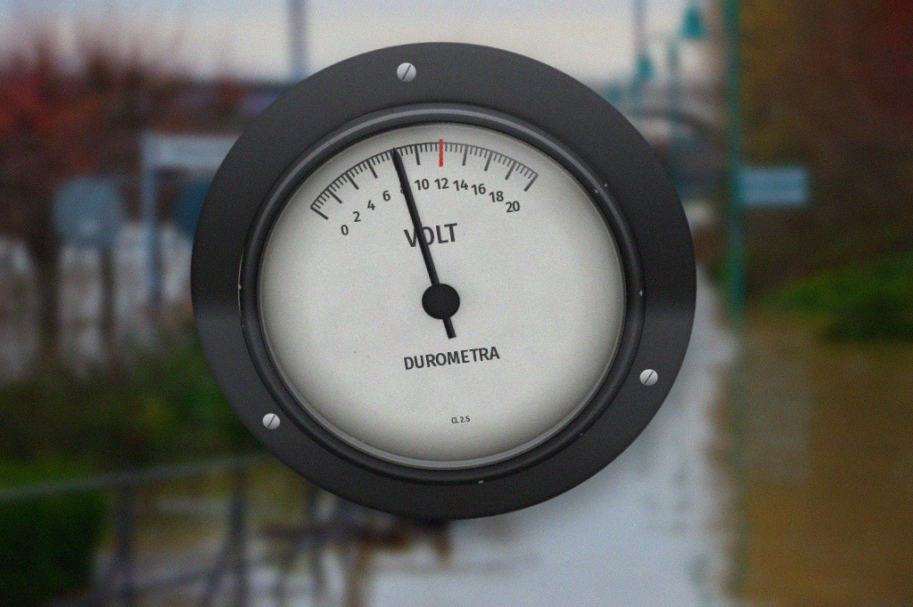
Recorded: 8.4 V
